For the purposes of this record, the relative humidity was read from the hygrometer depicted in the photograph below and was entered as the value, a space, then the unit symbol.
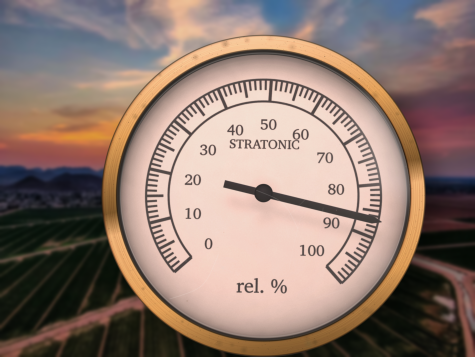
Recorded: 87 %
